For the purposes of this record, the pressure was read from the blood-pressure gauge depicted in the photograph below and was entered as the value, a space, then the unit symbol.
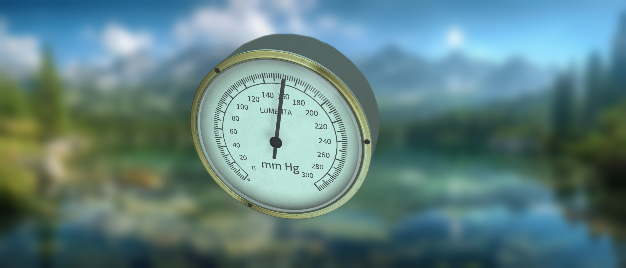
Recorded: 160 mmHg
